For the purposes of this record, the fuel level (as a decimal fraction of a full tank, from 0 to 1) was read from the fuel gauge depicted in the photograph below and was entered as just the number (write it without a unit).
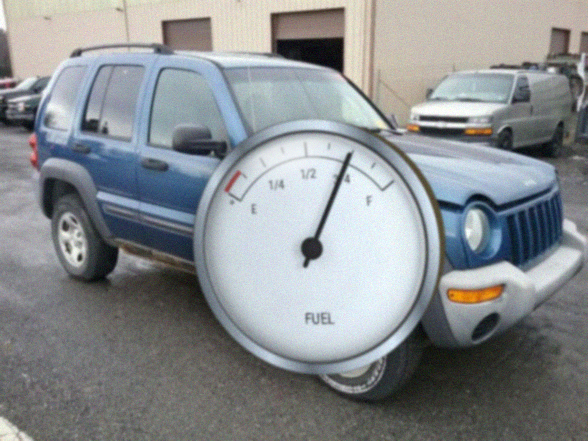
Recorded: 0.75
